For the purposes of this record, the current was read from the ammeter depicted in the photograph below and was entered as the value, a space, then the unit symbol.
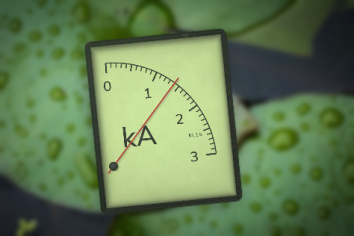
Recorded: 1.4 kA
